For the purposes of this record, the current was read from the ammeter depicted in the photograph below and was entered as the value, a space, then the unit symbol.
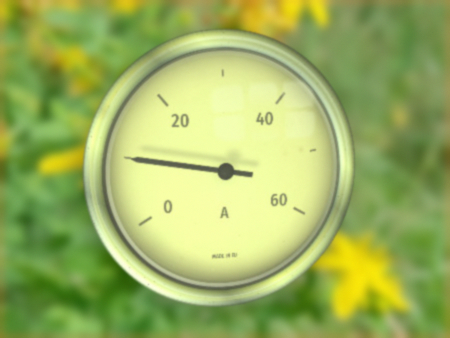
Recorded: 10 A
